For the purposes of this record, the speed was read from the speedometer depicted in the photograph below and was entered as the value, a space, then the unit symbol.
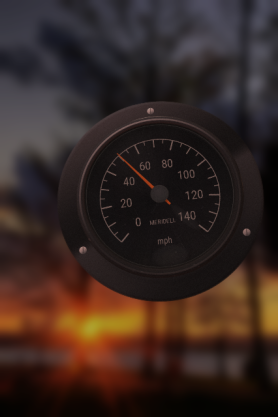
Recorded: 50 mph
